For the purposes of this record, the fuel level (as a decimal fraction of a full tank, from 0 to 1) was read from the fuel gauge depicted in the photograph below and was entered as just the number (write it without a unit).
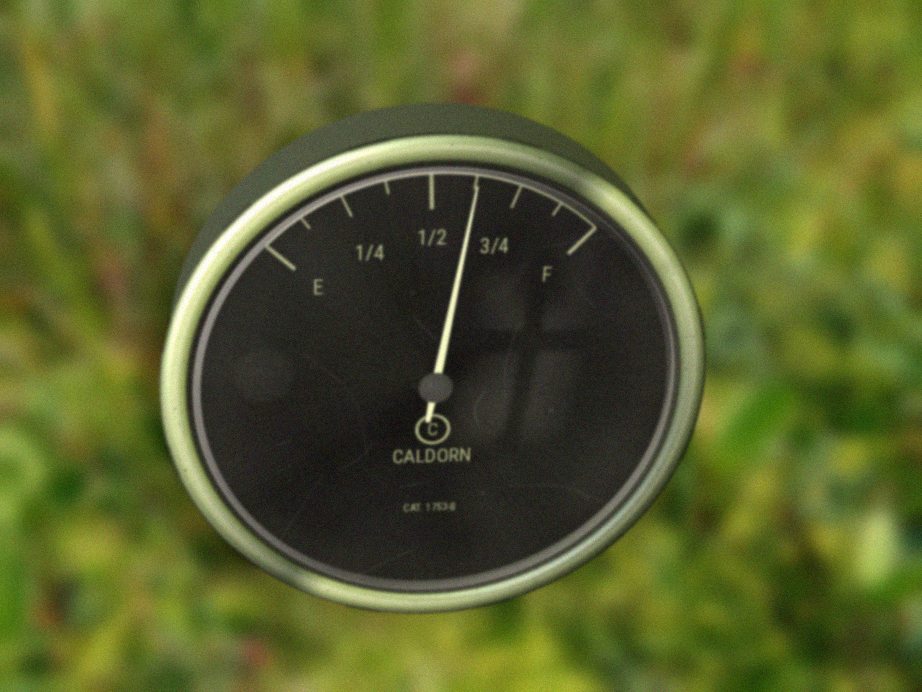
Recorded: 0.625
